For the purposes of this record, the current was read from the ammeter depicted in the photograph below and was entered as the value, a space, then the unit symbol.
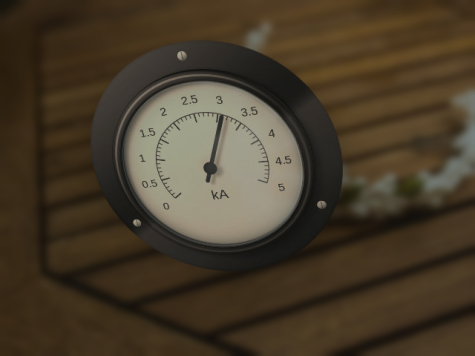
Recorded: 3.1 kA
